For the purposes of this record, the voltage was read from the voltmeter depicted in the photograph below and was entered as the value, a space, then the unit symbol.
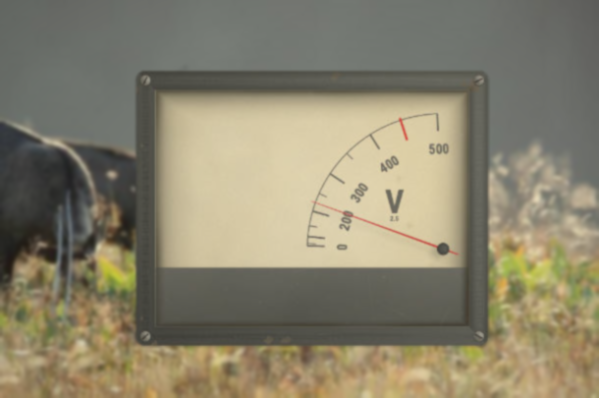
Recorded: 225 V
